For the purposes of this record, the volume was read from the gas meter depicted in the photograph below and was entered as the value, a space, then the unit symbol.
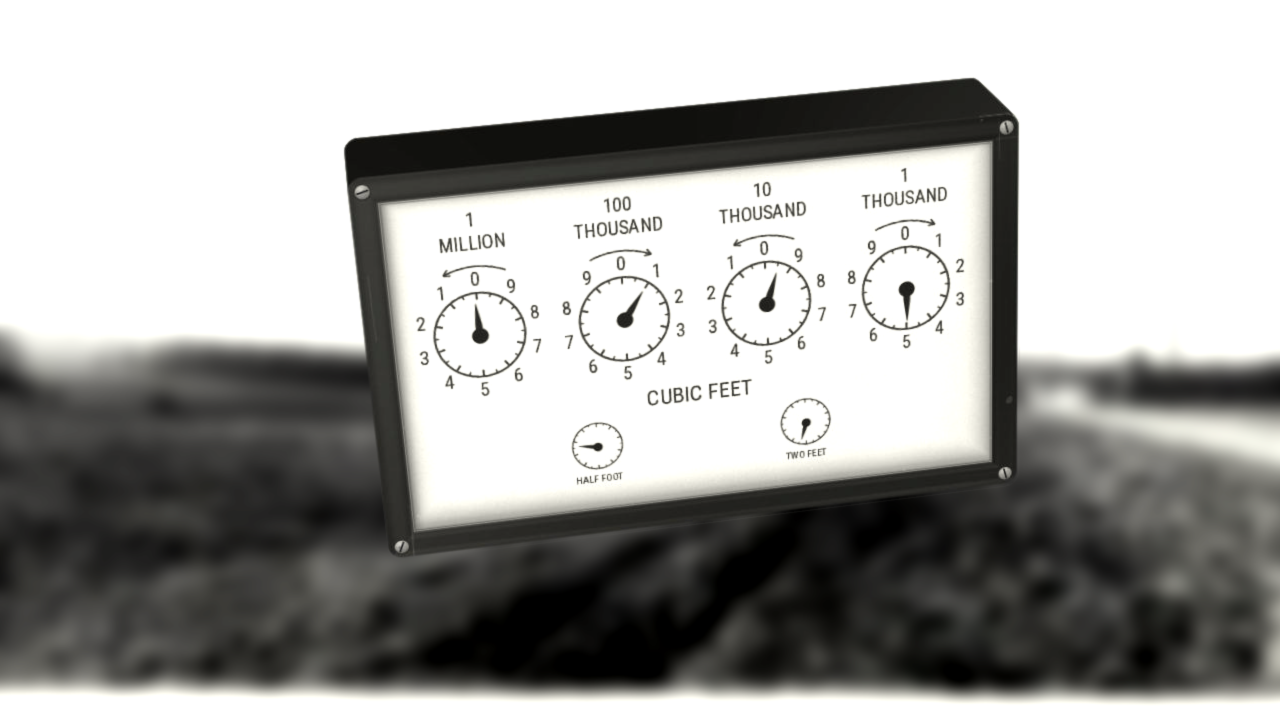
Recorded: 9500 ft³
